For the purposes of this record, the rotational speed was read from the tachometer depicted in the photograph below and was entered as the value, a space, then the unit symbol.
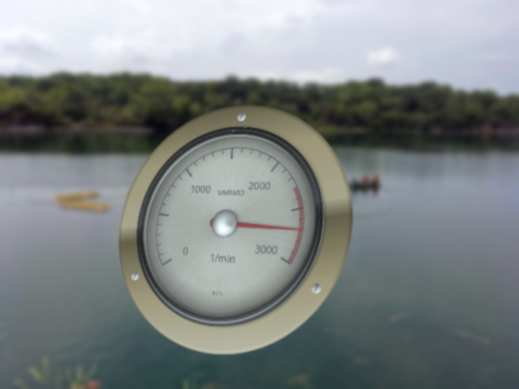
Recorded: 2700 rpm
